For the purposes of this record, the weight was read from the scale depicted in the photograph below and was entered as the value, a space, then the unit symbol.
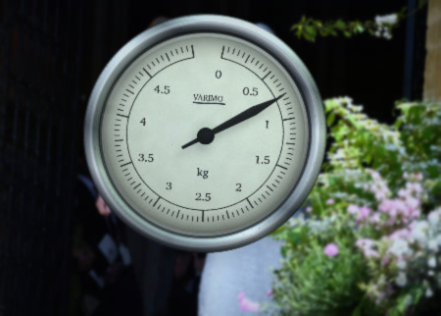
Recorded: 0.75 kg
